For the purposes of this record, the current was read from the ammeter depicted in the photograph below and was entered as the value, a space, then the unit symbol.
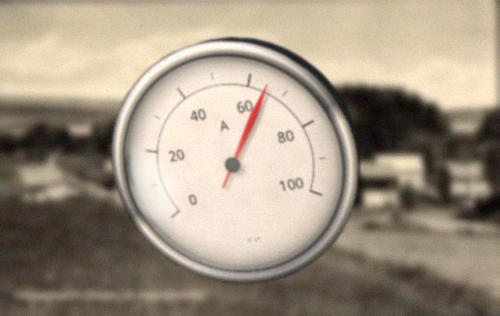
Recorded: 65 A
